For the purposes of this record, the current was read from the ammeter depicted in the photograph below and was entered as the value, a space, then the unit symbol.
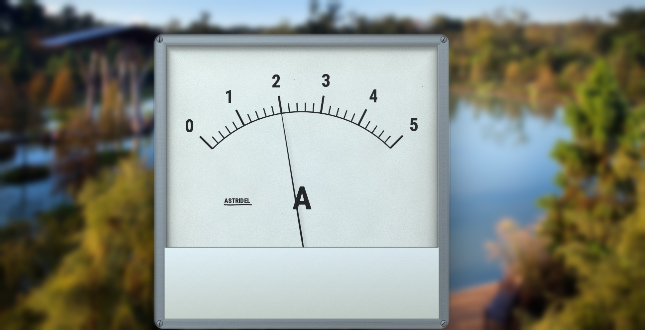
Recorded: 2 A
